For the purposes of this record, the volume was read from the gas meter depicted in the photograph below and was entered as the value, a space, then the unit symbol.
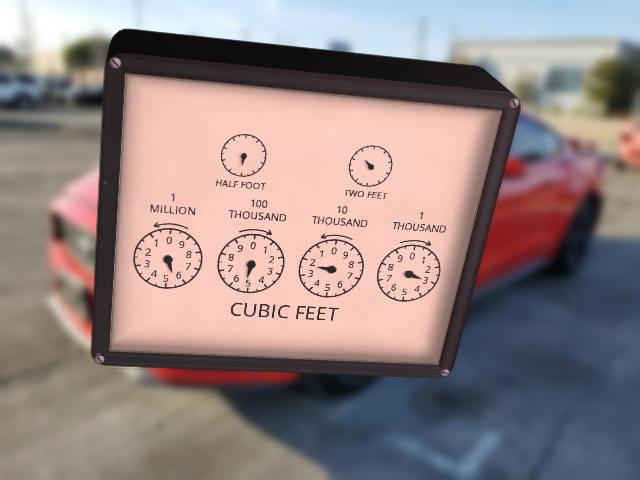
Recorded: 552300 ft³
